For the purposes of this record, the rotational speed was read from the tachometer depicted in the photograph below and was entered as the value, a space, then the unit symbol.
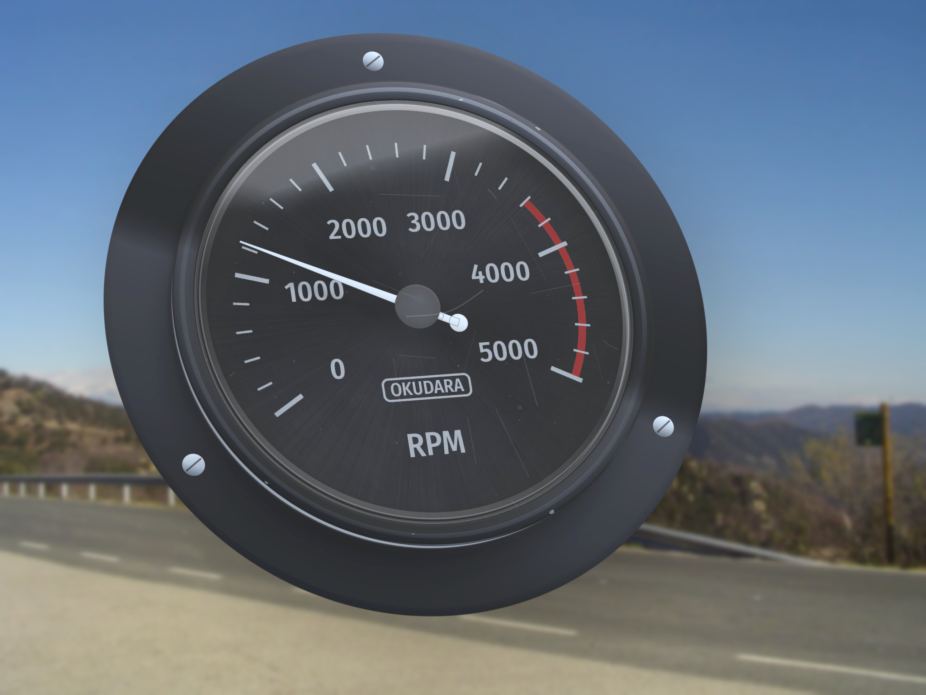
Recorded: 1200 rpm
